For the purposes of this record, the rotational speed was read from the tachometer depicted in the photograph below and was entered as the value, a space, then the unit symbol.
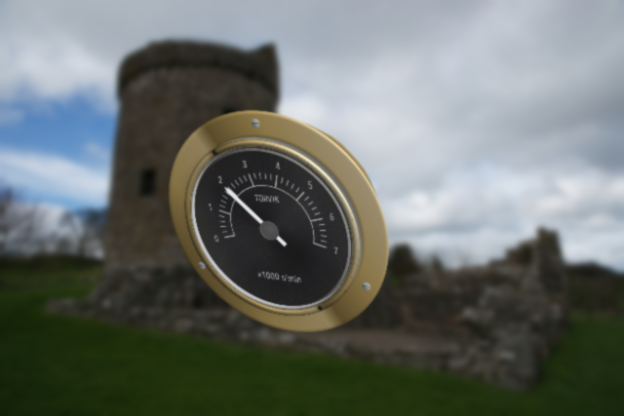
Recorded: 2000 rpm
